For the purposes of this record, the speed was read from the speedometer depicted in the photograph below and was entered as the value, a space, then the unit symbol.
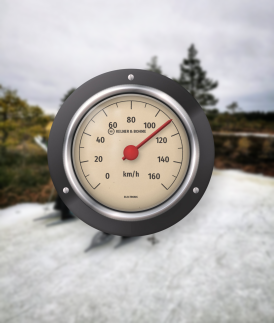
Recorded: 110 km/h
